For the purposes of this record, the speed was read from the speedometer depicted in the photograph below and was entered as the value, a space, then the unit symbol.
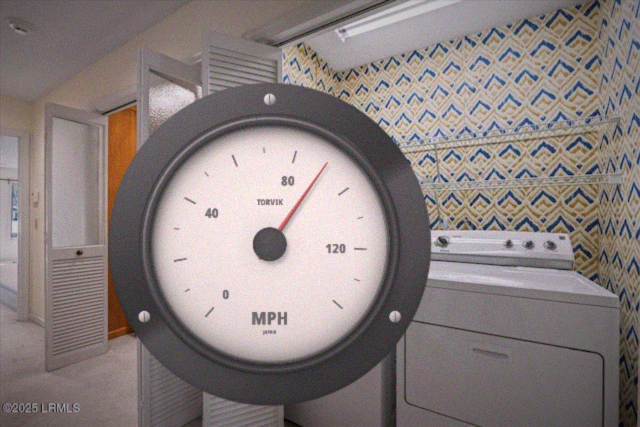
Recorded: 90 mph
